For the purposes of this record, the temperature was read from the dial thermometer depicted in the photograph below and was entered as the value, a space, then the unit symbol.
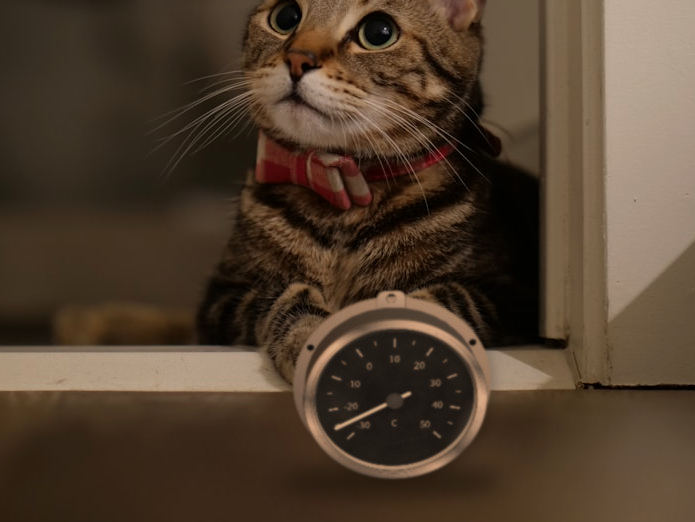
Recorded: -25 °C
